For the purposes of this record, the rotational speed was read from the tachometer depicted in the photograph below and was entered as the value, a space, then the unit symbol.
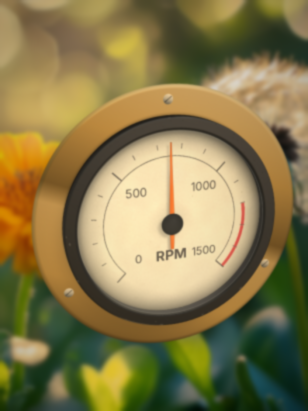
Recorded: 750 rpm
